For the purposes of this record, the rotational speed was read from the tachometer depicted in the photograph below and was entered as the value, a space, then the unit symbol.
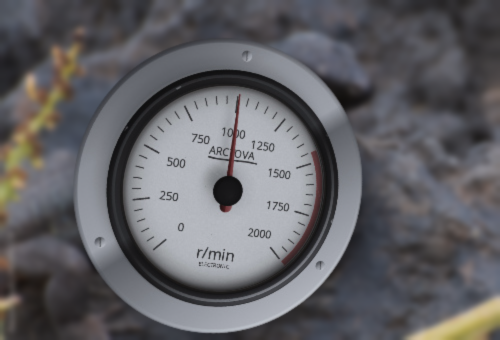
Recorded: 1000 rpm
